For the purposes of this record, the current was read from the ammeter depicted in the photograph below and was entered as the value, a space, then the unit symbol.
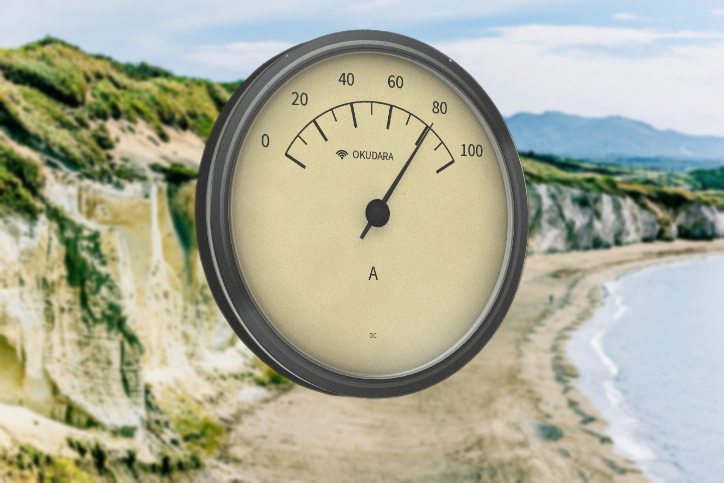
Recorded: 80 A
